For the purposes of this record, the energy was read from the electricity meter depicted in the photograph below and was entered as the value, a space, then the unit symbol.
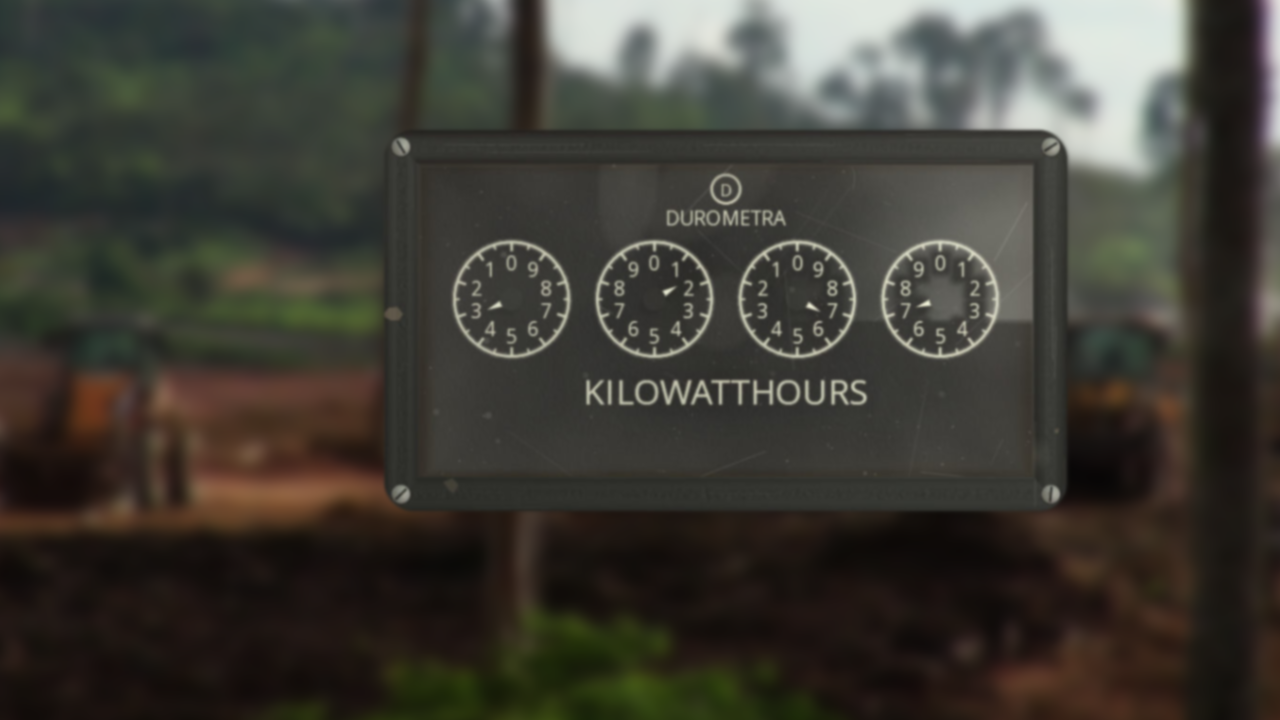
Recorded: 3167 kWh
